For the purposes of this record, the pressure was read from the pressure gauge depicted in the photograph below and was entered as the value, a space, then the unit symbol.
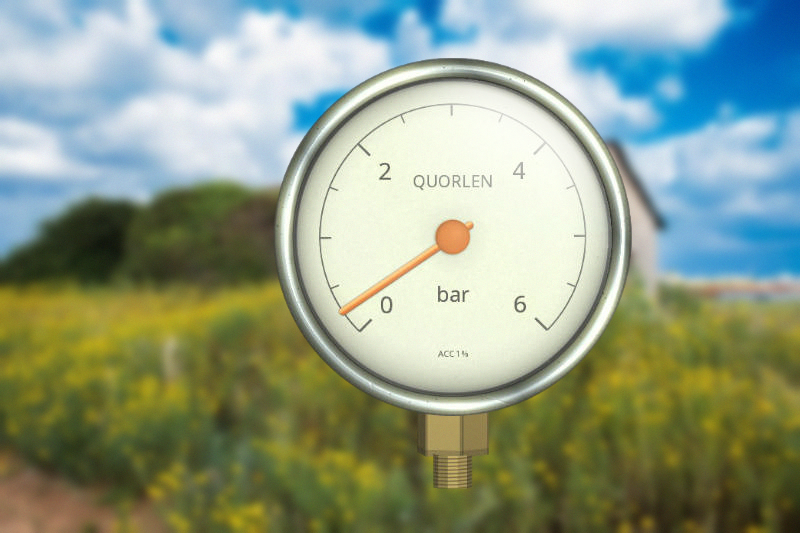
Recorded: 0.25 bar
